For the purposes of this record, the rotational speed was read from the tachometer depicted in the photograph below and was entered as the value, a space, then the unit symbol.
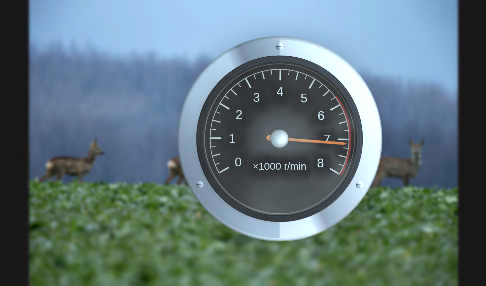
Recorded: 7125 rpm
